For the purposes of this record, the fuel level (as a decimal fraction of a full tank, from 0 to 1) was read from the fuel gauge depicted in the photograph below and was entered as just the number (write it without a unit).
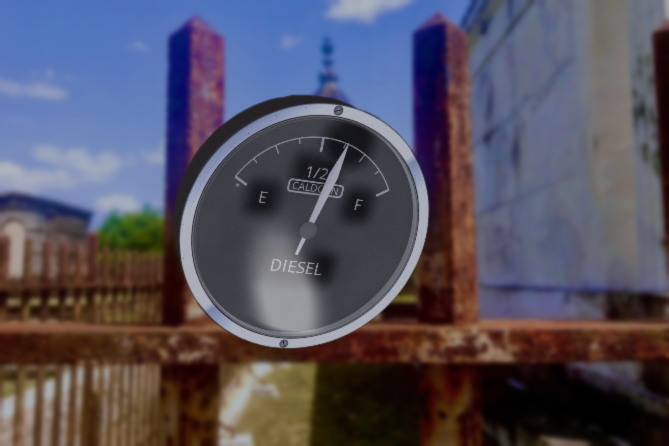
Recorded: 0.625
